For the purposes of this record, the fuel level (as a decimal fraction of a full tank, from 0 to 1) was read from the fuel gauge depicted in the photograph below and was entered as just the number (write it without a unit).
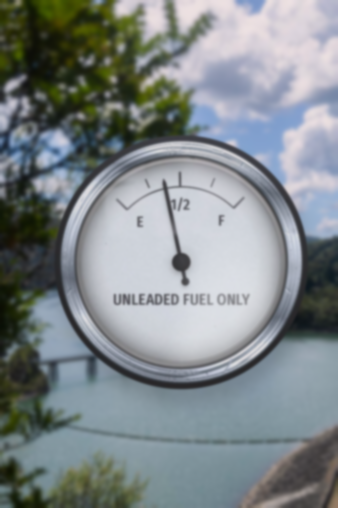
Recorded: 0.375
